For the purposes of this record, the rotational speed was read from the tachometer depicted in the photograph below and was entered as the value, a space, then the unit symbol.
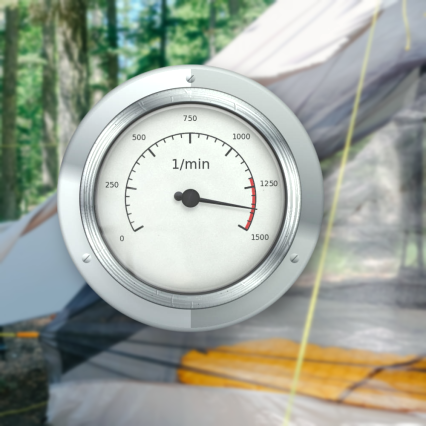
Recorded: 1375 rpm
